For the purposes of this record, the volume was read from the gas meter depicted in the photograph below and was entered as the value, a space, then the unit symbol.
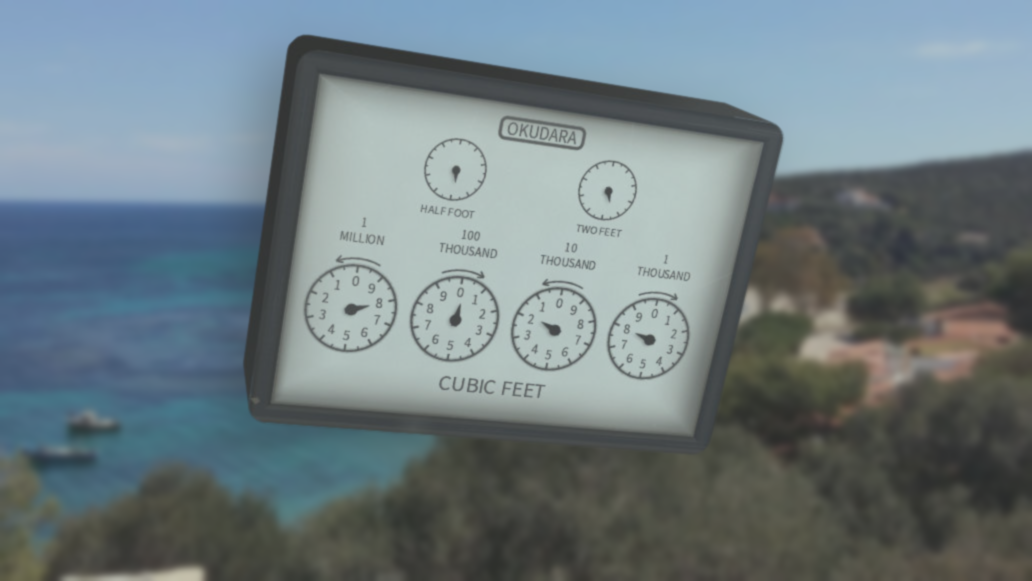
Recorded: 801800 ft³
